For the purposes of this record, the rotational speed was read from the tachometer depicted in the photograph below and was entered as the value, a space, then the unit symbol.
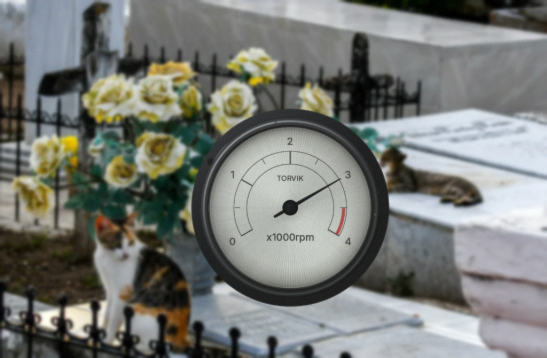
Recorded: 3000 rpm
